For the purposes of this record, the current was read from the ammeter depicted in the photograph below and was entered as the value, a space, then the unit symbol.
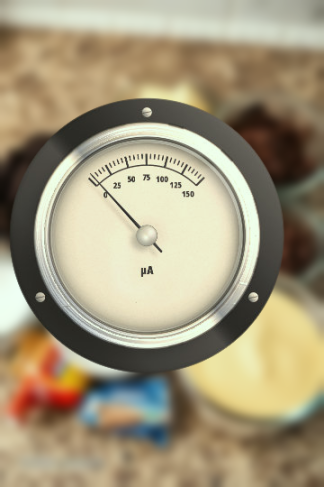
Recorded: 5 µA
